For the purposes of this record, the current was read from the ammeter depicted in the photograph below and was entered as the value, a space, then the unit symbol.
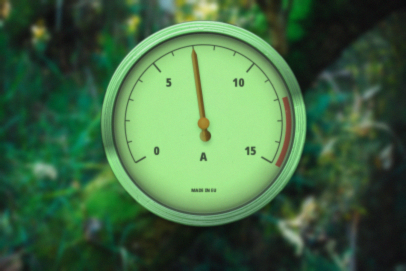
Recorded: 7 A
